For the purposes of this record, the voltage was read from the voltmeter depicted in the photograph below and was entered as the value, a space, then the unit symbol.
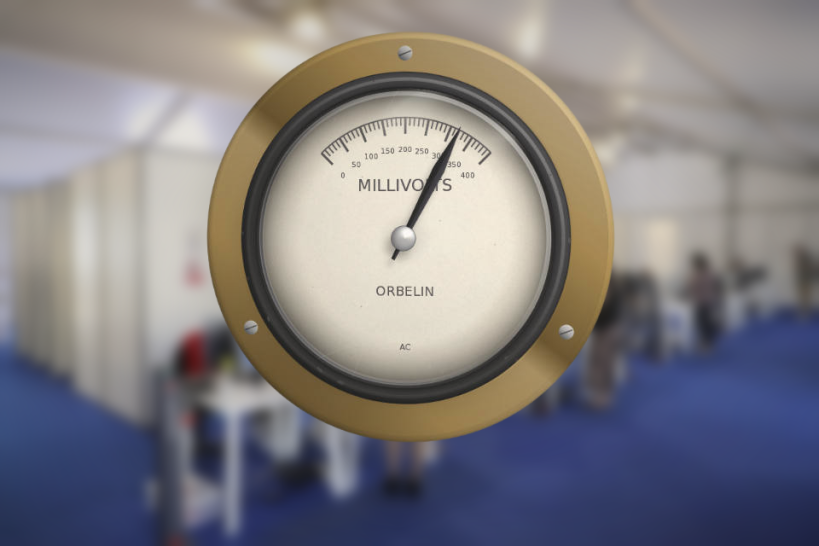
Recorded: 320 mV
